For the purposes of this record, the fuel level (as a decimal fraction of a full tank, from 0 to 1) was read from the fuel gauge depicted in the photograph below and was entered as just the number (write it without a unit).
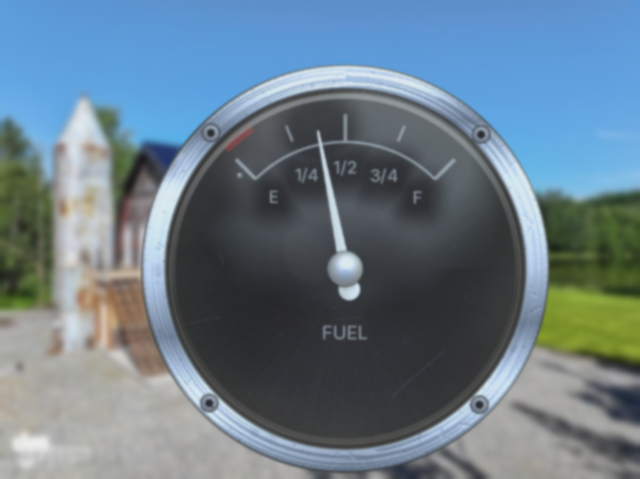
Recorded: 0.375
